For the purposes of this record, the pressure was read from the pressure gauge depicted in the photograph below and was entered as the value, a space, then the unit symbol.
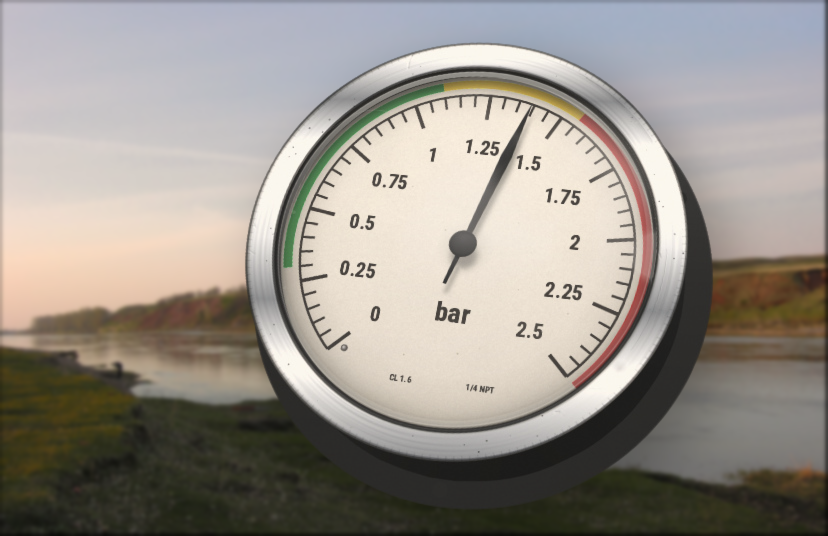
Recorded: 1.4 bar
